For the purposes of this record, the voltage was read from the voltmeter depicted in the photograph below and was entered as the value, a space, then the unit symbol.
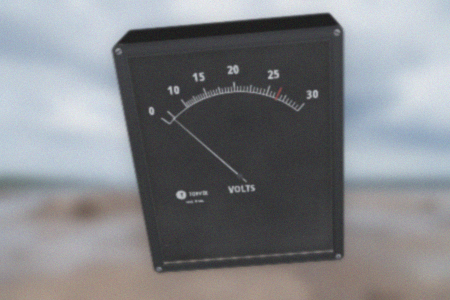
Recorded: 5 V
